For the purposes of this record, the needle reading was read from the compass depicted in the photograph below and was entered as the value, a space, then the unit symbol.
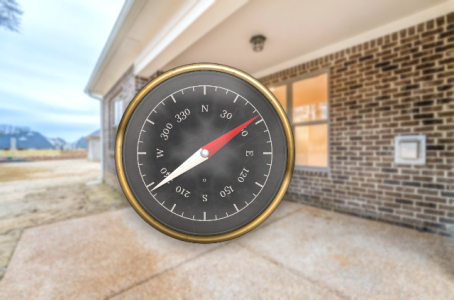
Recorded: 55 °
